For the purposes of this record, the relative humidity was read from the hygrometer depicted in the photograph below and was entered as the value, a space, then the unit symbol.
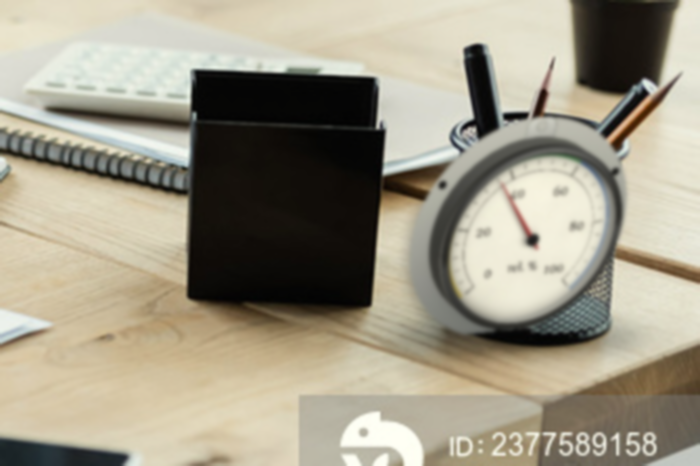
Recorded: 36 %
